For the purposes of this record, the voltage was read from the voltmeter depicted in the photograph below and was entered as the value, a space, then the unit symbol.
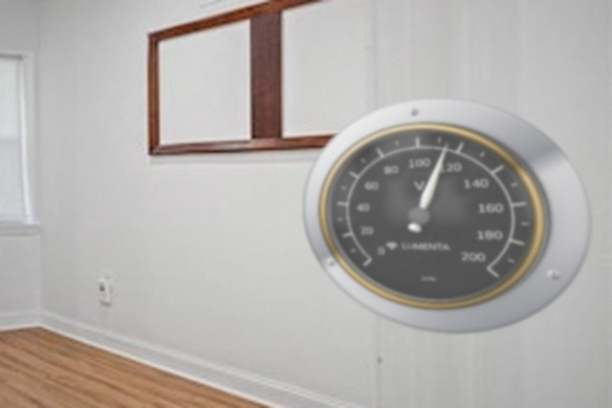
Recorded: 115 V
